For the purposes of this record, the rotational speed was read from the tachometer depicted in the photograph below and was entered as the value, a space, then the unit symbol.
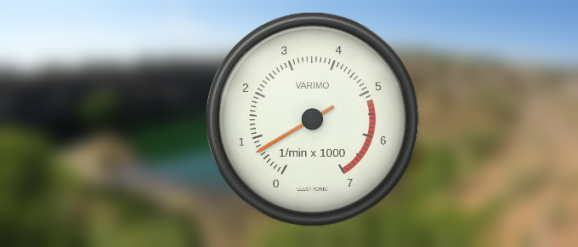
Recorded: 700 rpm
